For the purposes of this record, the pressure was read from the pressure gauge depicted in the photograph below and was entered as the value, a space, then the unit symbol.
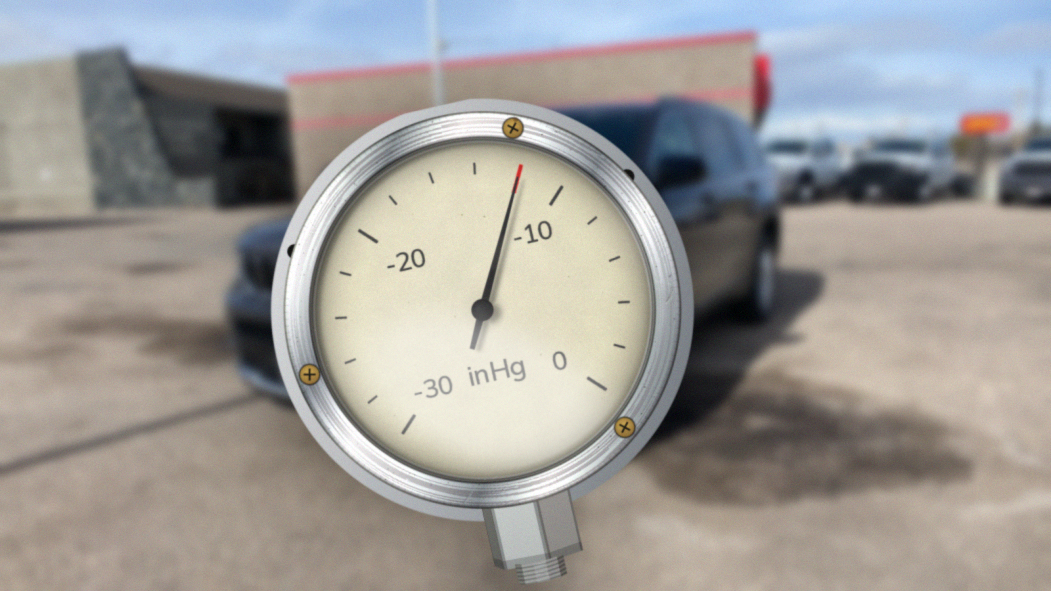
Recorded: -12 inHg
